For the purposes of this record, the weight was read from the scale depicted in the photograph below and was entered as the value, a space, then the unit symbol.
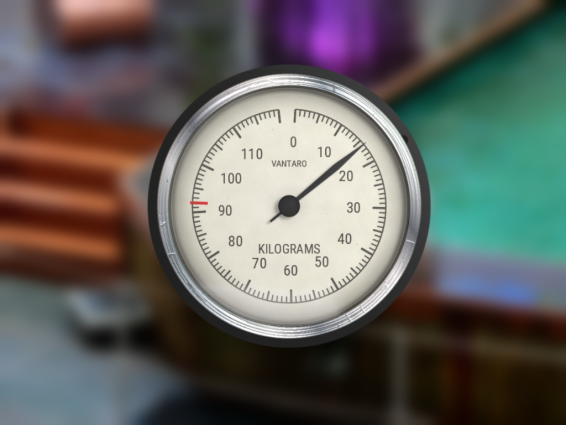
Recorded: 16 kg
